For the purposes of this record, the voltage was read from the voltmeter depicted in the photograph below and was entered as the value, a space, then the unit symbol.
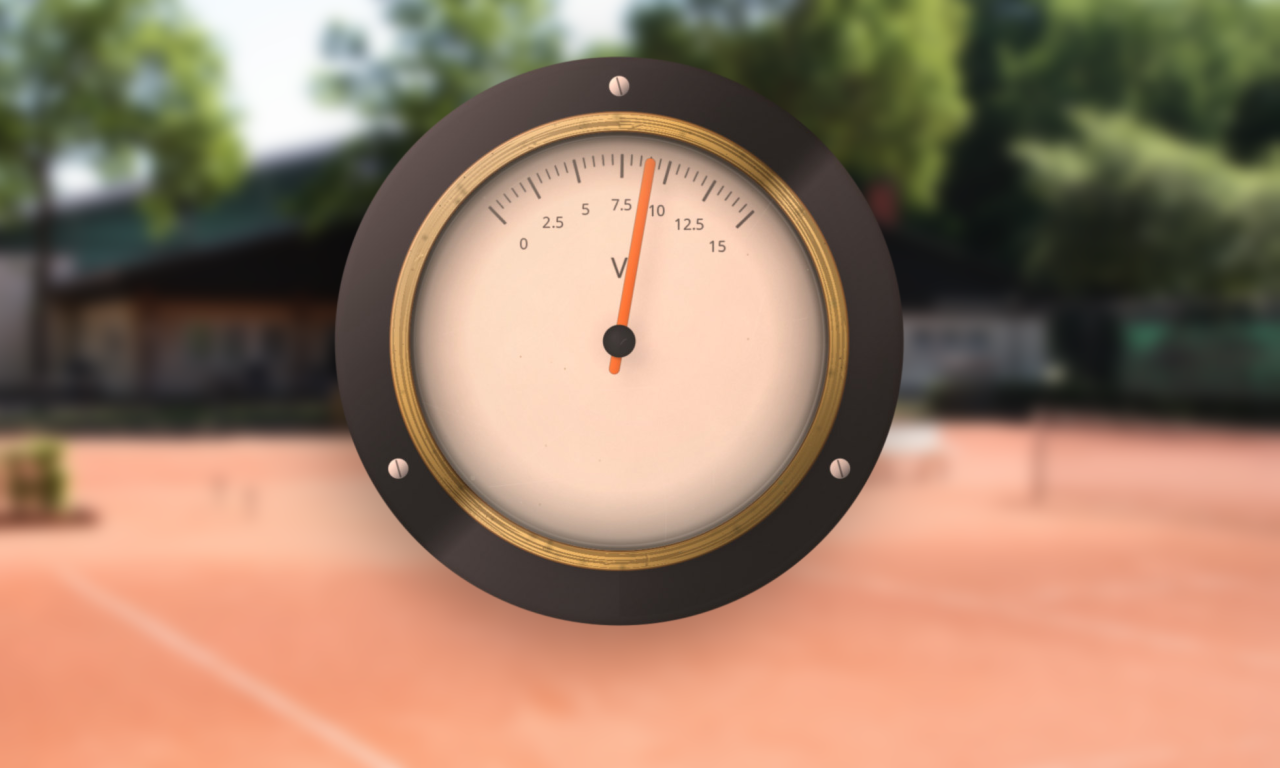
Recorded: 9 V
